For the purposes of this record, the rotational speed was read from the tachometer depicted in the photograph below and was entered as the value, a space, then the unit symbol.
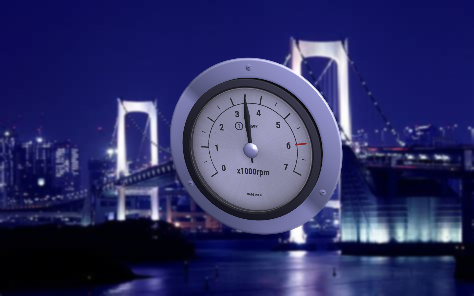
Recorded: 3500 rpm
